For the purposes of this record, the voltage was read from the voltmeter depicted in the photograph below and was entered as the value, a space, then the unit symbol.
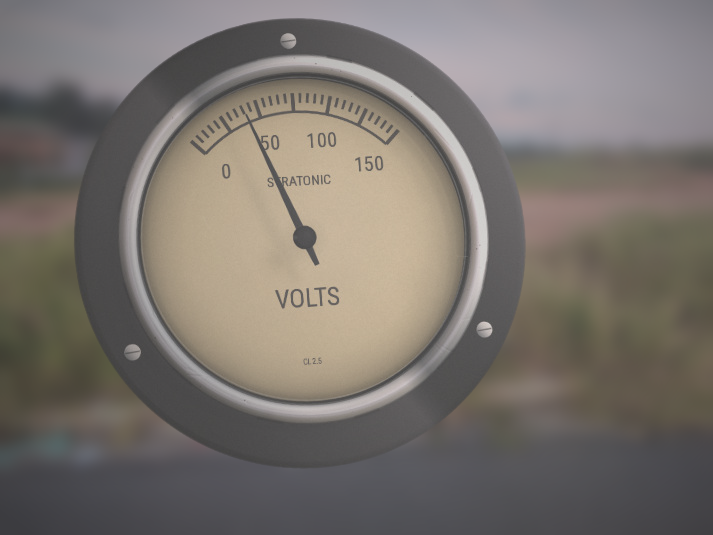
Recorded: 40 V
